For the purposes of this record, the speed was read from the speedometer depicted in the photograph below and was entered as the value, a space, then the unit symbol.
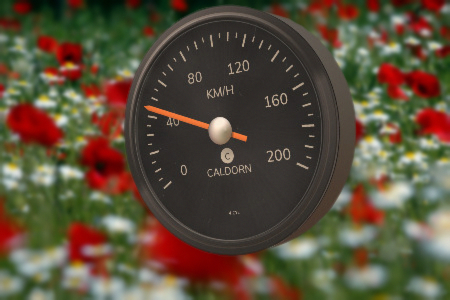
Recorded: 45 km/h
